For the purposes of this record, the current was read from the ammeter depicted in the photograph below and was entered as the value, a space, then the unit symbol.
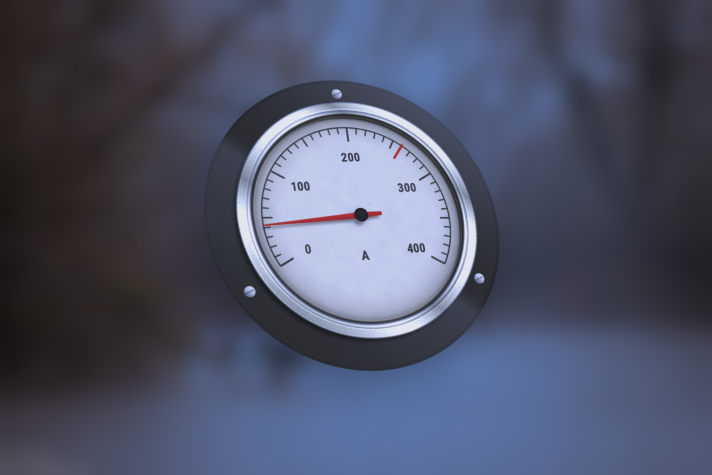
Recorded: 40 A
